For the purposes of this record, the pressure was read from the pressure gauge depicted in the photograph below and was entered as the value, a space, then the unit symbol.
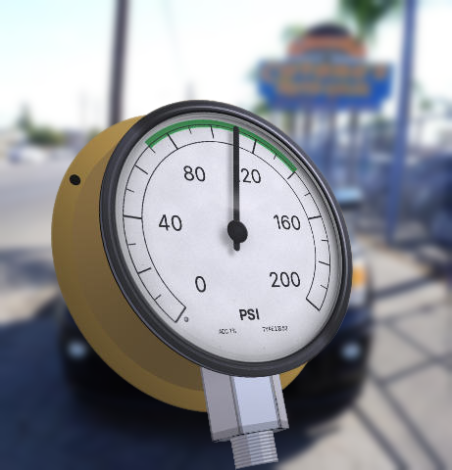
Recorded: 110 psi
